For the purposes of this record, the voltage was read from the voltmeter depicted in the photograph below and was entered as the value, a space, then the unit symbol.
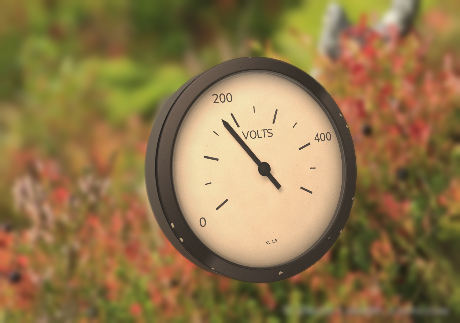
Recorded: 175 V
